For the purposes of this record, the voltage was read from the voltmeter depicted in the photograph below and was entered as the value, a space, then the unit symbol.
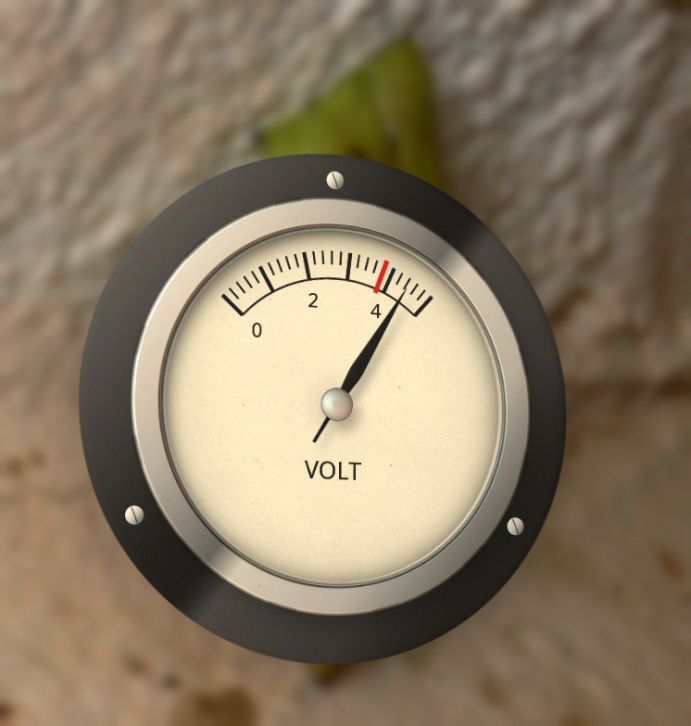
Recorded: 4.4 V
